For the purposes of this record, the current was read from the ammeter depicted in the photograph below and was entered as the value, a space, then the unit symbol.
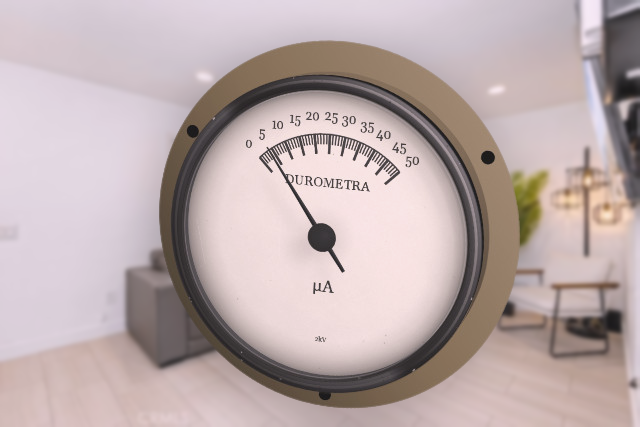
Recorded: 5 µA
